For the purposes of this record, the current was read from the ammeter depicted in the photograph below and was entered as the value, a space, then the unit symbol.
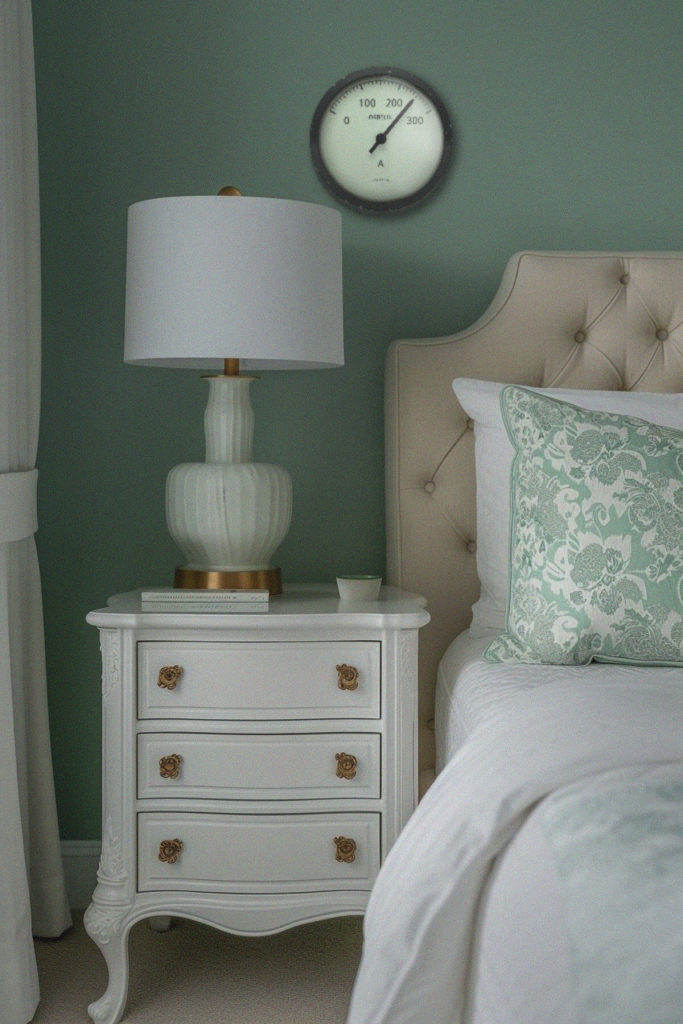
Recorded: 250 A
